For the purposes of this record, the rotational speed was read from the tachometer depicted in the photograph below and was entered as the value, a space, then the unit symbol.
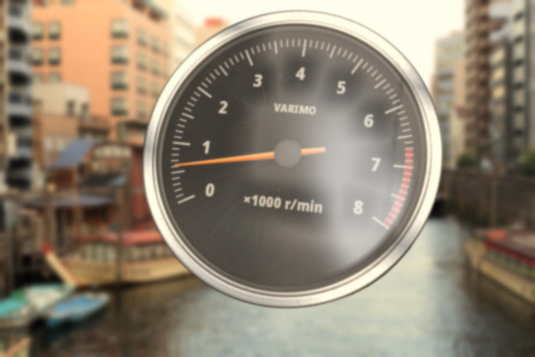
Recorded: 600 rpm
